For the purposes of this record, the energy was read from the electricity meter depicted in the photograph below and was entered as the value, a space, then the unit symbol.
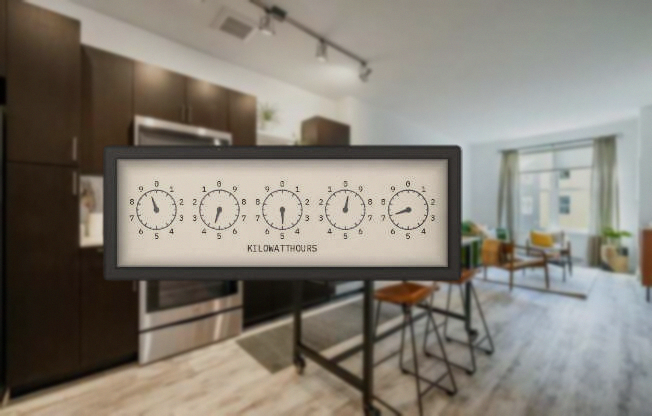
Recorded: 94497 kWh
